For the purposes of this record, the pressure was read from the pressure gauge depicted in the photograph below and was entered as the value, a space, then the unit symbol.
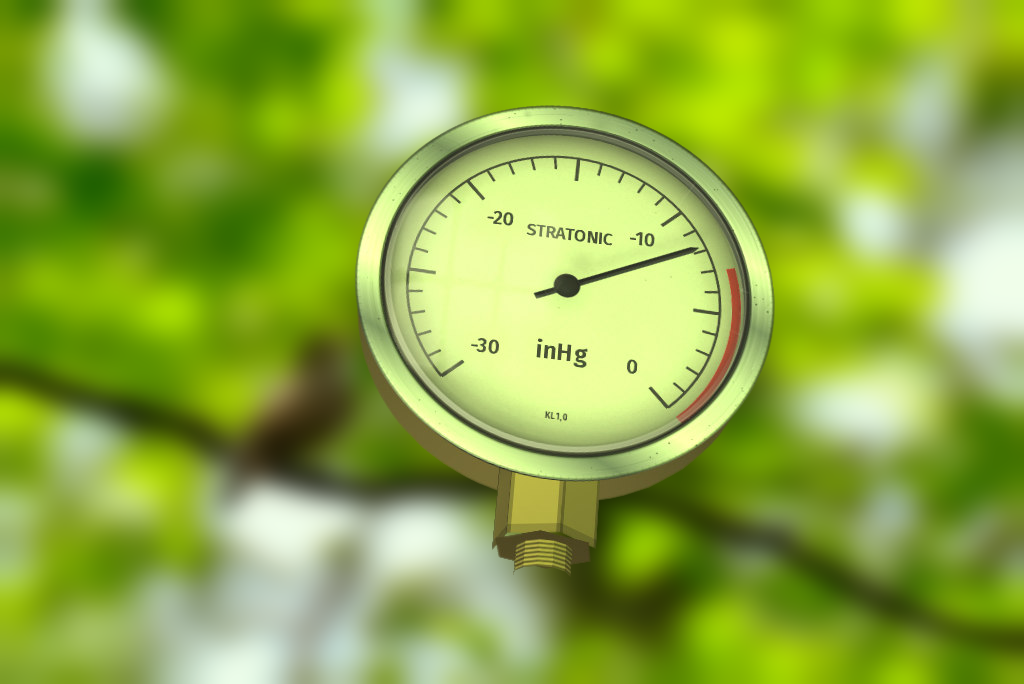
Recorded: -8 inHg
